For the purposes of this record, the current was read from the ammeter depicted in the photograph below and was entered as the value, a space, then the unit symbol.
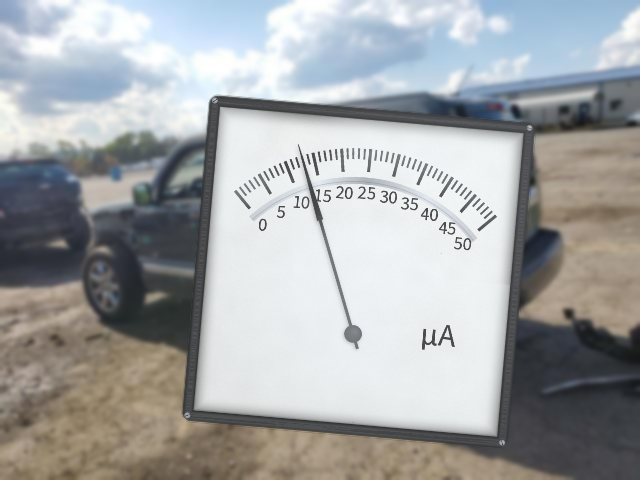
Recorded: 13 µA
